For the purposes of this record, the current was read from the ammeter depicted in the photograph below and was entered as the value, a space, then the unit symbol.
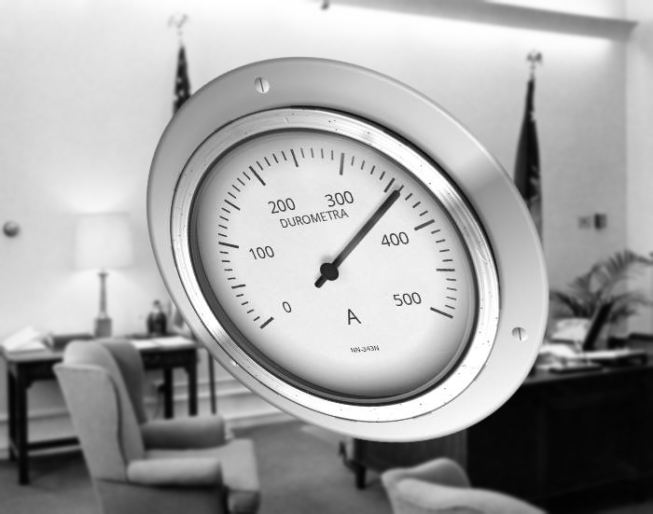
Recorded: 360 A
